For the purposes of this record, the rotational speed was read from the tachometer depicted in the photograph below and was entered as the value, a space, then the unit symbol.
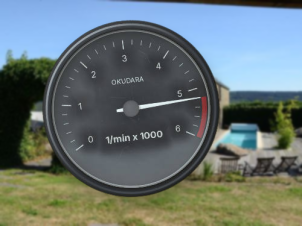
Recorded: 5200 rpm
